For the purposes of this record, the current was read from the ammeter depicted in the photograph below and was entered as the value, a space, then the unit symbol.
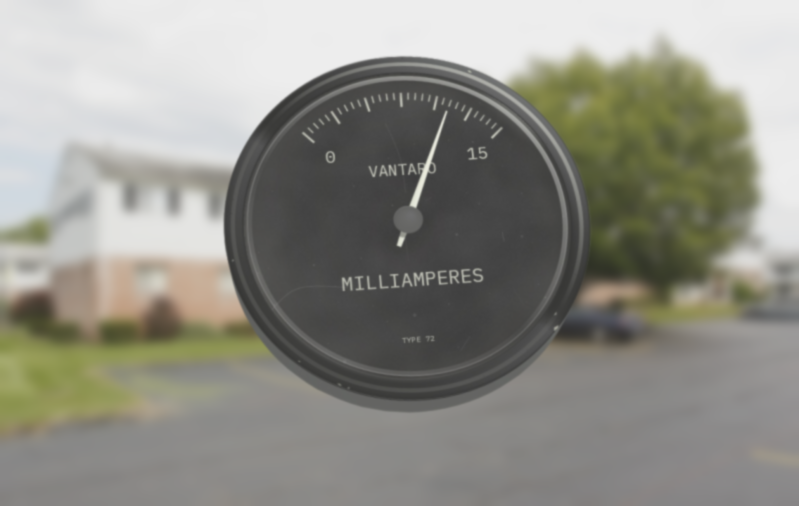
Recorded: 11 mA
